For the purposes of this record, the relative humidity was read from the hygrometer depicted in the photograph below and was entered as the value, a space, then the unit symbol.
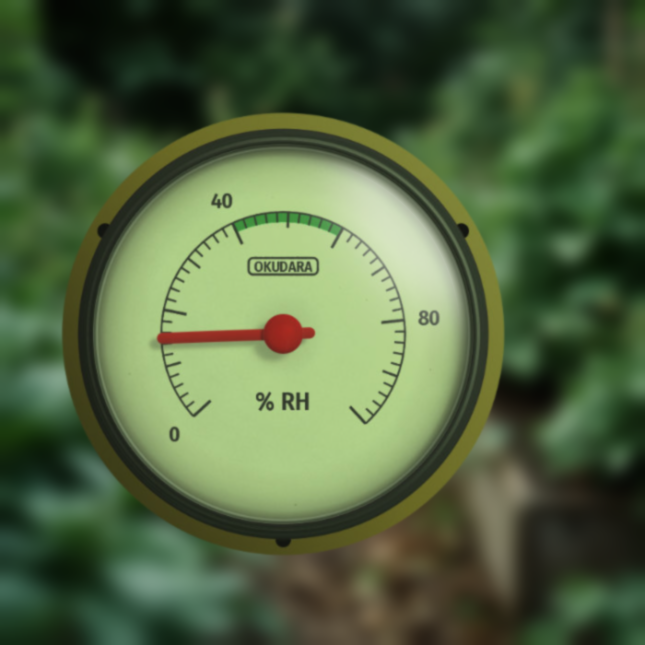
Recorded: 15 %
